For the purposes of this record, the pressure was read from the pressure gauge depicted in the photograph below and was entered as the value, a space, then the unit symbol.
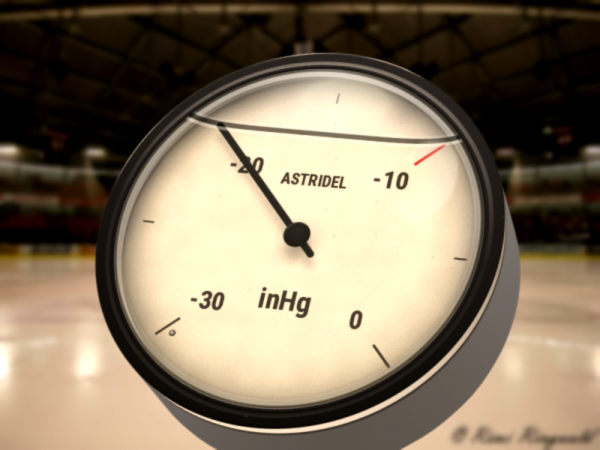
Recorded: -20 inHg
